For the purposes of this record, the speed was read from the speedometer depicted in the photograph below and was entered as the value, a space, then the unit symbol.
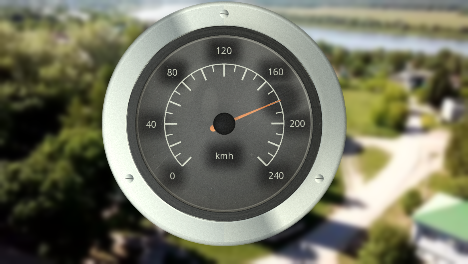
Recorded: 180 km/h
